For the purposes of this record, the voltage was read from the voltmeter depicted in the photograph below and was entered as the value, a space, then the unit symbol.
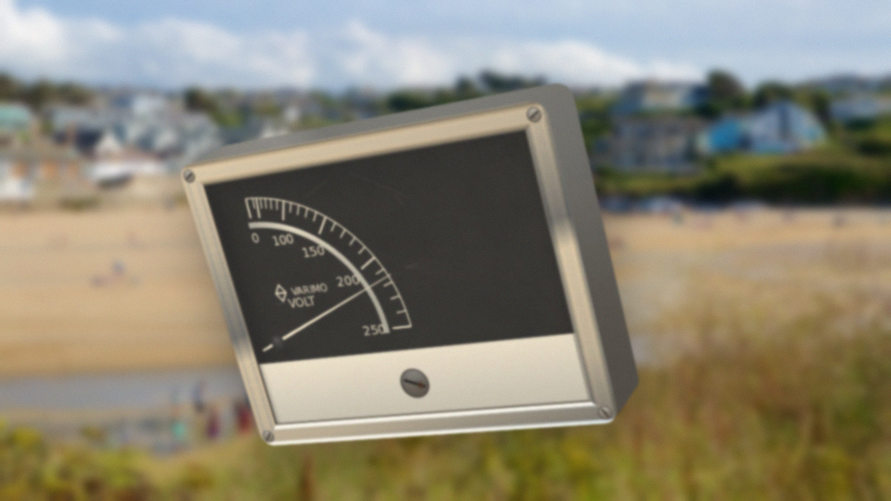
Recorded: 215 V
